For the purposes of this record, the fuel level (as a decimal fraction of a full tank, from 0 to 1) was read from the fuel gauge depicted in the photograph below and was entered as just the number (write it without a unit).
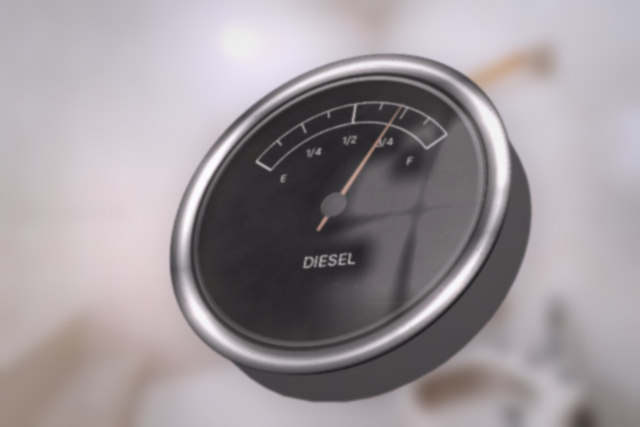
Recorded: 0.75
